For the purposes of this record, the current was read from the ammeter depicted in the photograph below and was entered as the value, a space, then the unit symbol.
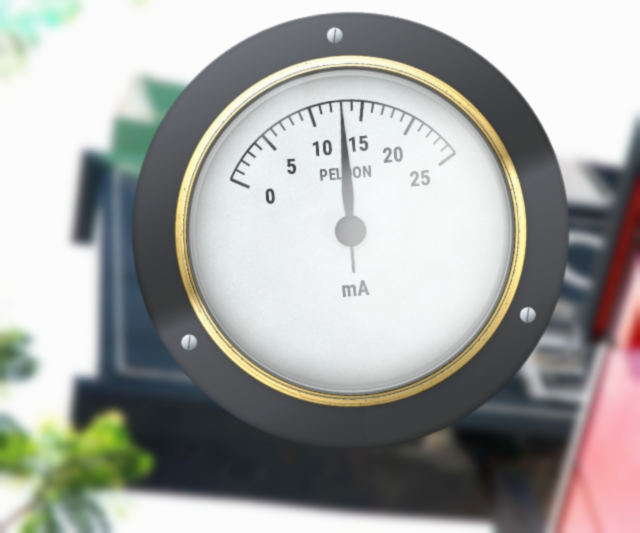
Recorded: 13 mA
